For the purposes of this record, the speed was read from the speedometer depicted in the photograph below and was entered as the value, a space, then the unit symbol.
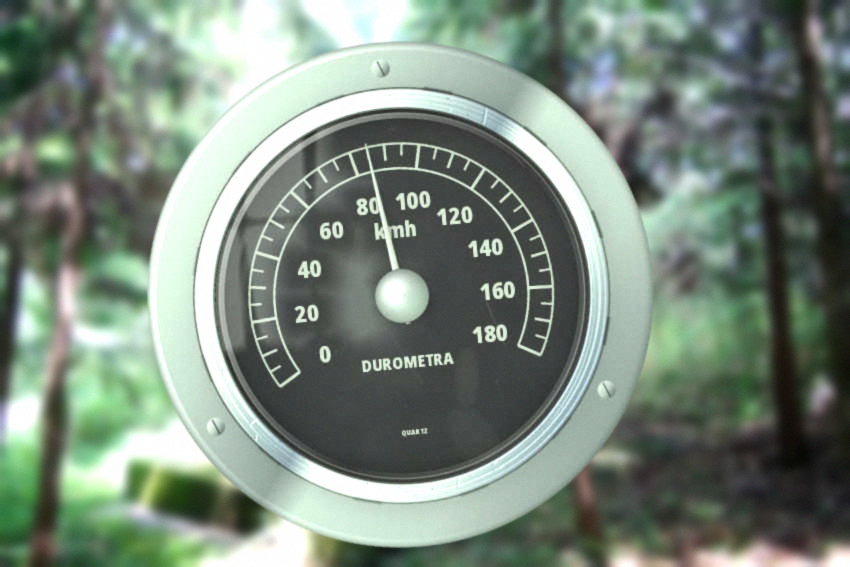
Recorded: 85 km/h
